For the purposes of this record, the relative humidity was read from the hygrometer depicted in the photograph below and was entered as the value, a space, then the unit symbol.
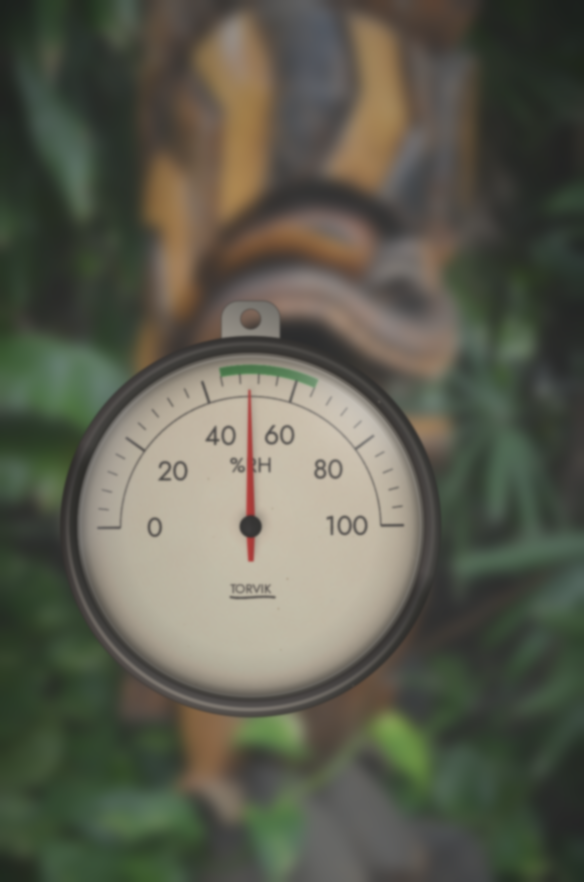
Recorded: 50 %
